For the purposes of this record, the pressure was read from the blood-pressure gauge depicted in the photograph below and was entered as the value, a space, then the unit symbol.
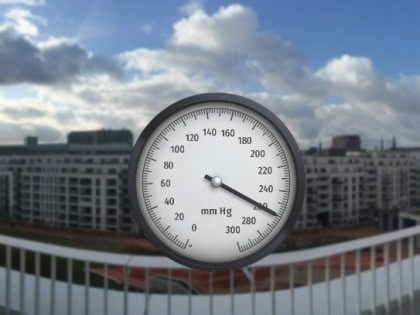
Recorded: 260 mmHg
